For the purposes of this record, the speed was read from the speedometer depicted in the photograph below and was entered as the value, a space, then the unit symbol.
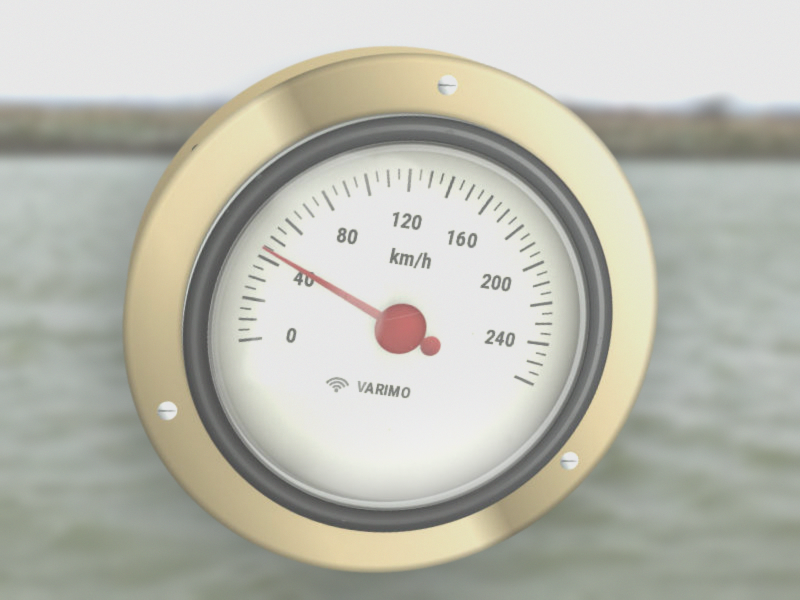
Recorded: 45 km/h
